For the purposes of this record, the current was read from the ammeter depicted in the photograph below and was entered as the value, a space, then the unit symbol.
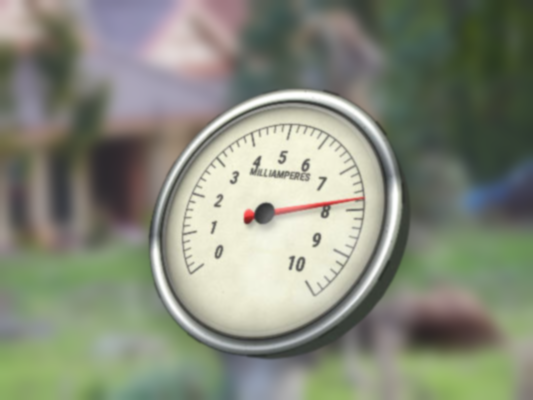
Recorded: 7.8 mA
